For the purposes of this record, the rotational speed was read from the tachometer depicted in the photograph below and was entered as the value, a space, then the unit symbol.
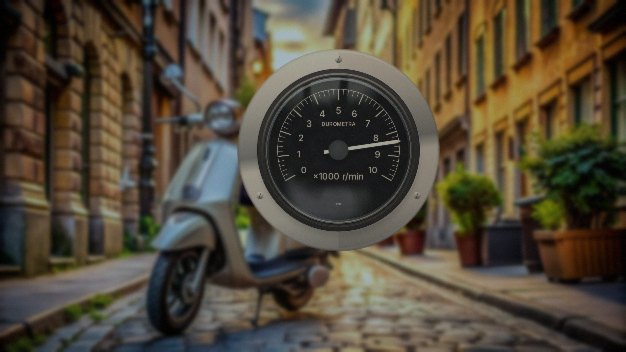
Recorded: 8400 rpm
